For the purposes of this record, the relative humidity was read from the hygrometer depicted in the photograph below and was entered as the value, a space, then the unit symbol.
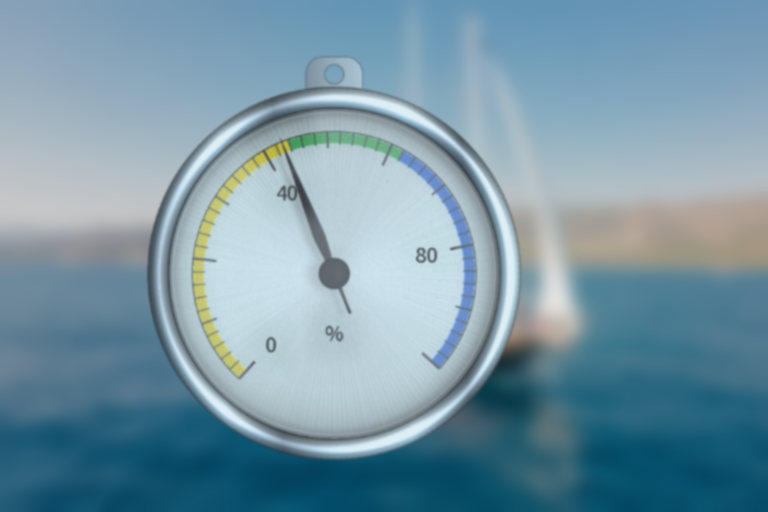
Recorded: 43 %
